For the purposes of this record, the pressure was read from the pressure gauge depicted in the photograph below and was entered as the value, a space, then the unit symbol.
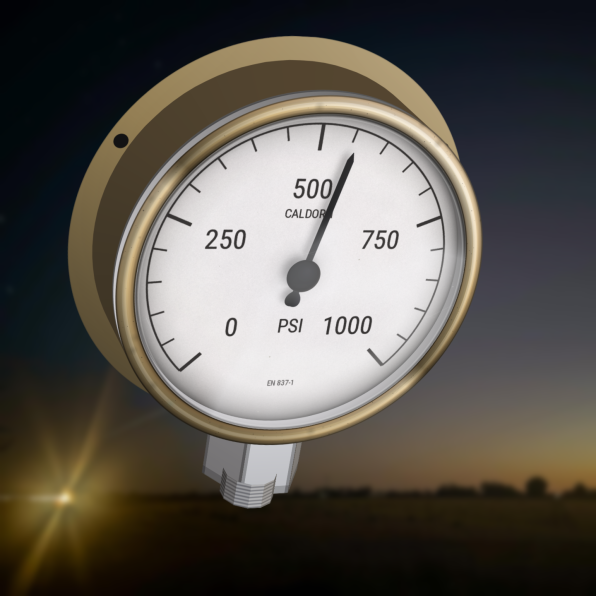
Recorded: 550 psi
